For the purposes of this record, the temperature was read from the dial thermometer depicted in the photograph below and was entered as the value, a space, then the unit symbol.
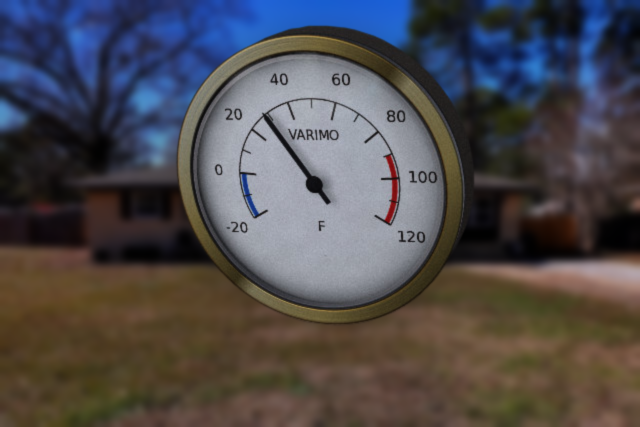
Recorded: 30 °F
